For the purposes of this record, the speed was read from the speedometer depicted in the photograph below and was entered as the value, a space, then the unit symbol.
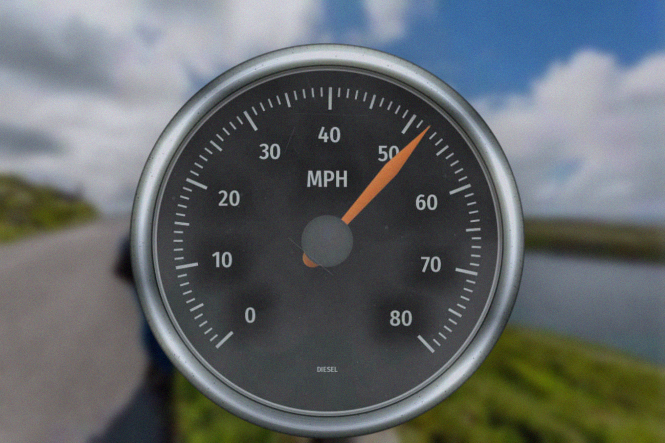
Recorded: 52 mph
